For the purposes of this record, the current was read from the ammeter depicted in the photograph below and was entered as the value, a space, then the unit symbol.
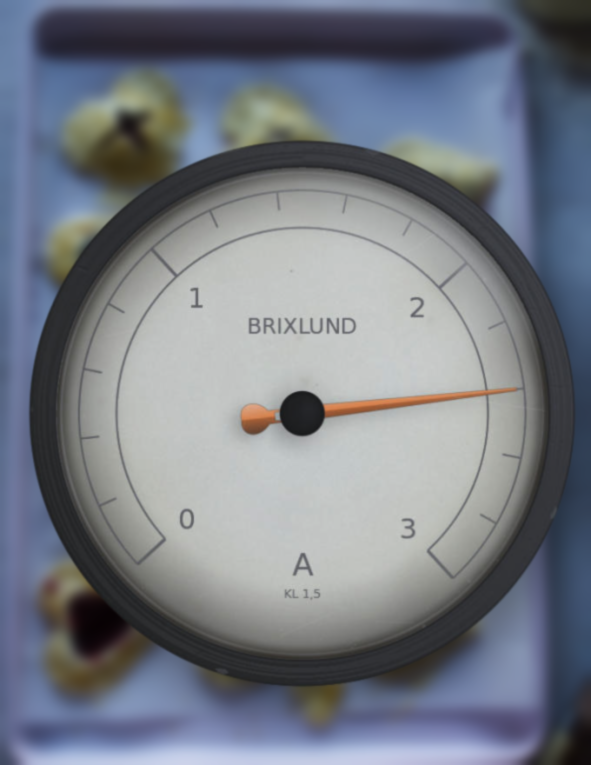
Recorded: 2.4 A
